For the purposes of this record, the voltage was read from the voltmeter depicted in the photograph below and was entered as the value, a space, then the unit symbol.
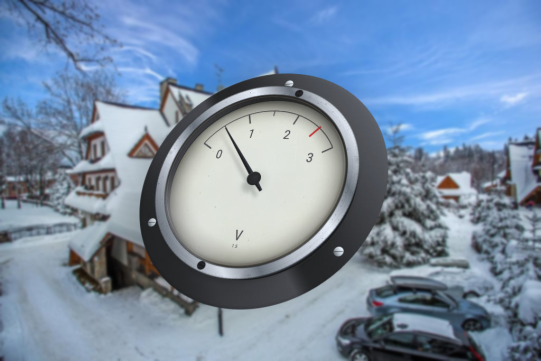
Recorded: 0.5 V
